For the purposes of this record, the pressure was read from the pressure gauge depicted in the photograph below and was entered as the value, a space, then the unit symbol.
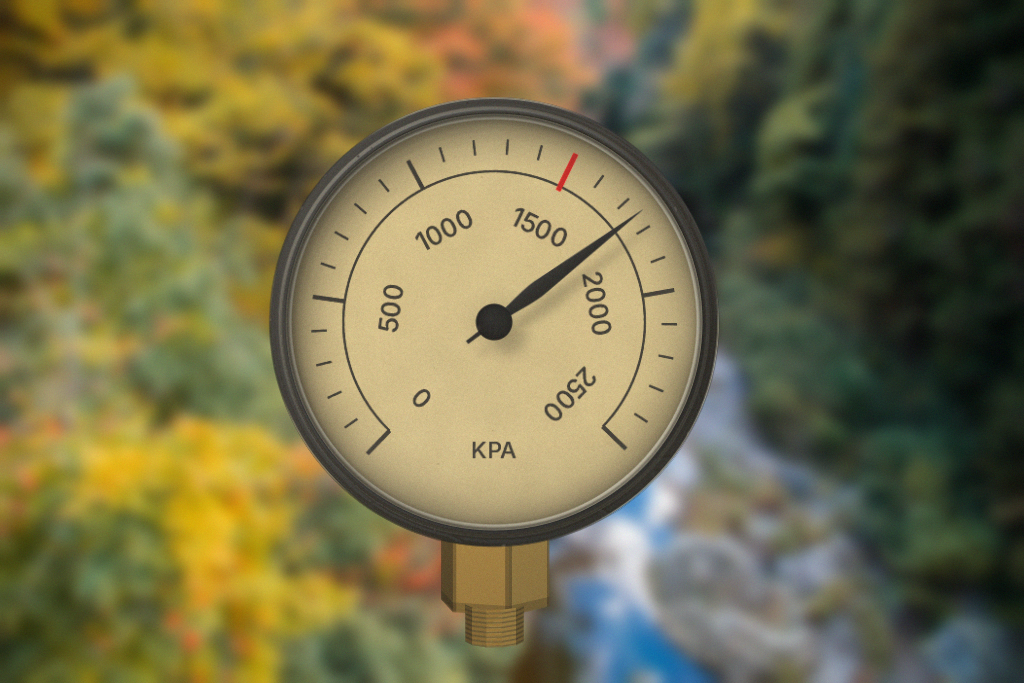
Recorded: 1750 kPa
